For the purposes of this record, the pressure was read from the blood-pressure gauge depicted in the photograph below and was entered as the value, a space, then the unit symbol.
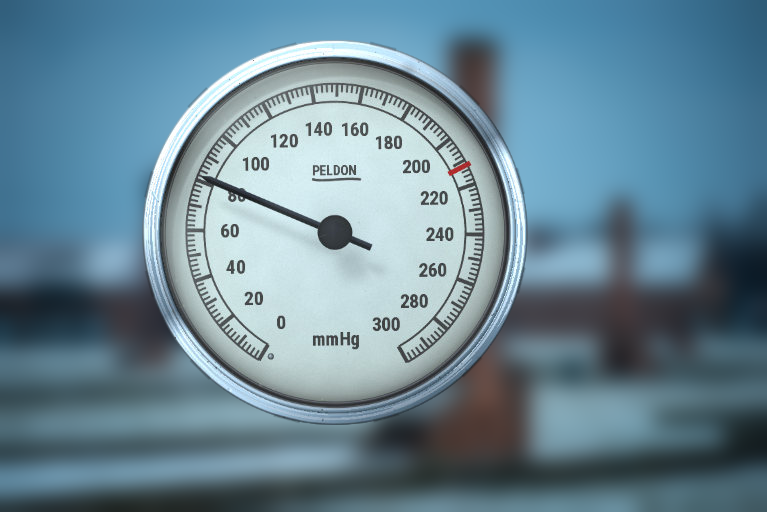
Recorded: 82 mmHg
